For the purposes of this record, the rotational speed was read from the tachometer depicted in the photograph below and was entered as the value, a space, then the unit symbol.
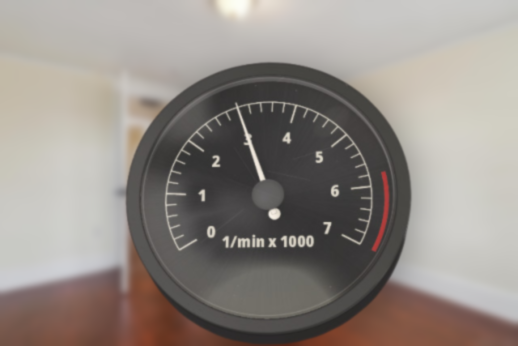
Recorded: 3000 rpm
